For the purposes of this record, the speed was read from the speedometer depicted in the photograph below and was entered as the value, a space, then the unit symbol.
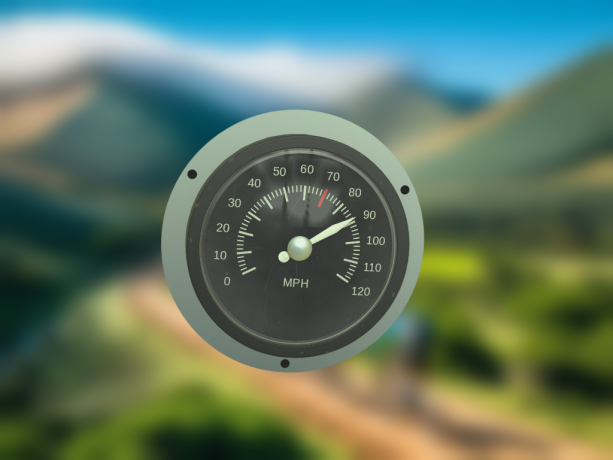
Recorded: 88 mph
